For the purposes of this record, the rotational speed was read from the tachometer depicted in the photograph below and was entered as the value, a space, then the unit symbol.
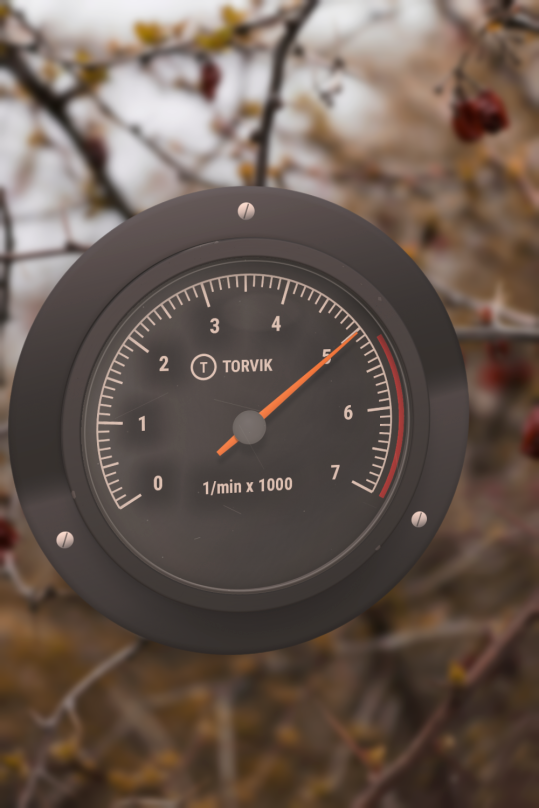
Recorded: 5000 rpm
